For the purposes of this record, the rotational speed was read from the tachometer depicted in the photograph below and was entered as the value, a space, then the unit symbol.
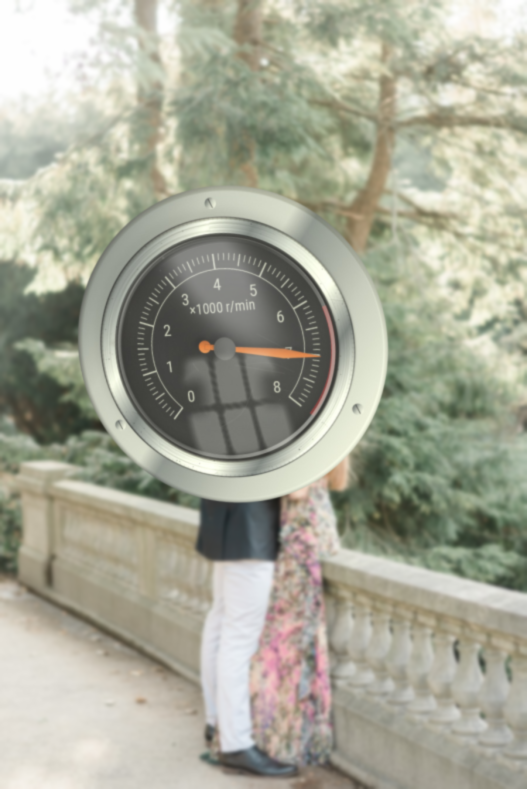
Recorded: 7000 rpm
